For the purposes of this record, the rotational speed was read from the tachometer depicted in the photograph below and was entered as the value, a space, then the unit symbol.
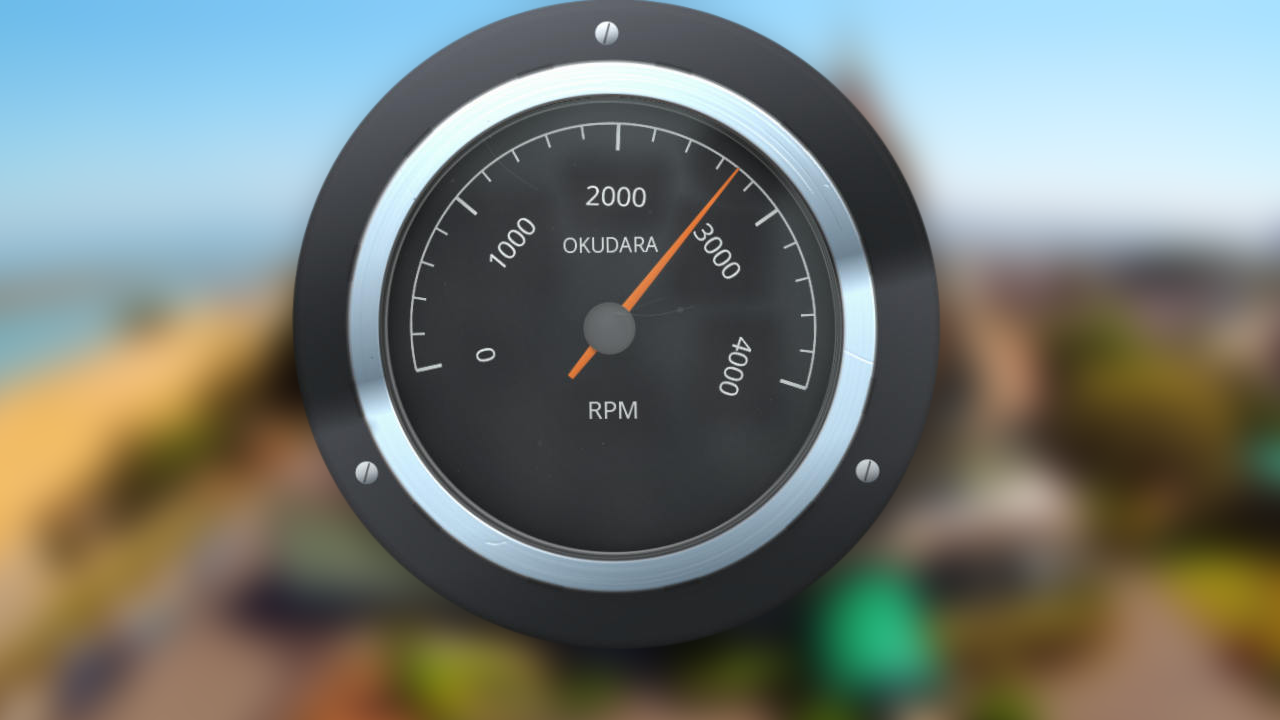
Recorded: 2700 rpm
